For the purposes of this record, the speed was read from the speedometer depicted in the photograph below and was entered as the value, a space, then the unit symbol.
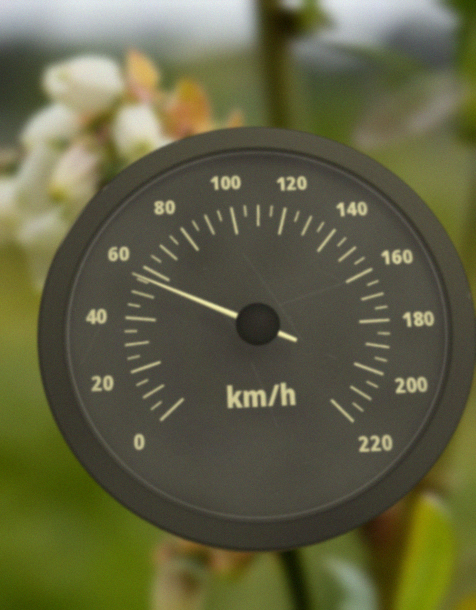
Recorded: 55 km/h
